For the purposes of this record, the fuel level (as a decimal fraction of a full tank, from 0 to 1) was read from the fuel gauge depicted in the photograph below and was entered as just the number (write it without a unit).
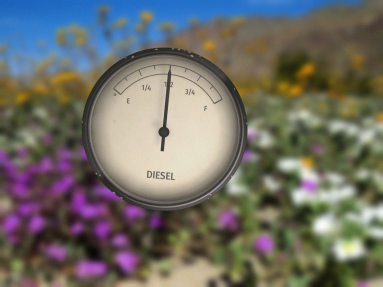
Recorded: 0.5
